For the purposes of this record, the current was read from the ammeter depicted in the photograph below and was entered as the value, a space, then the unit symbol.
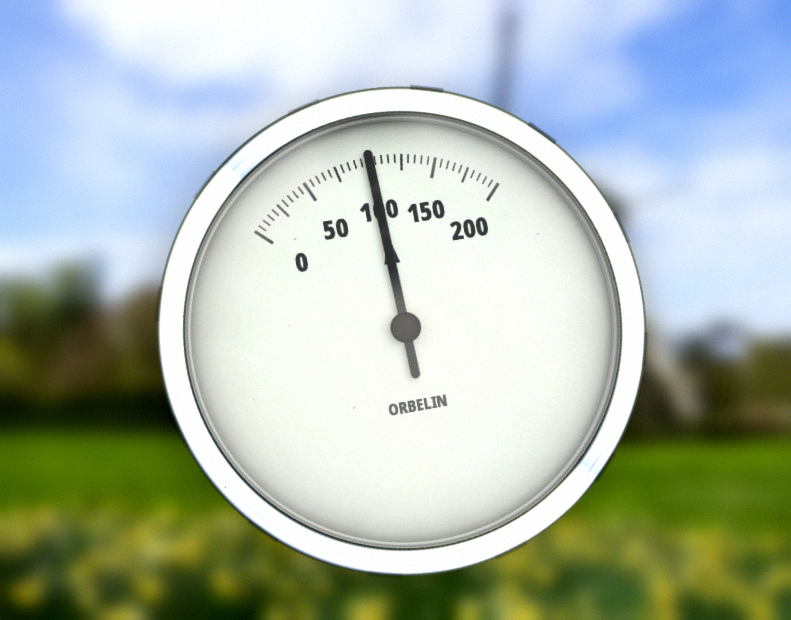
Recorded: 100 A
